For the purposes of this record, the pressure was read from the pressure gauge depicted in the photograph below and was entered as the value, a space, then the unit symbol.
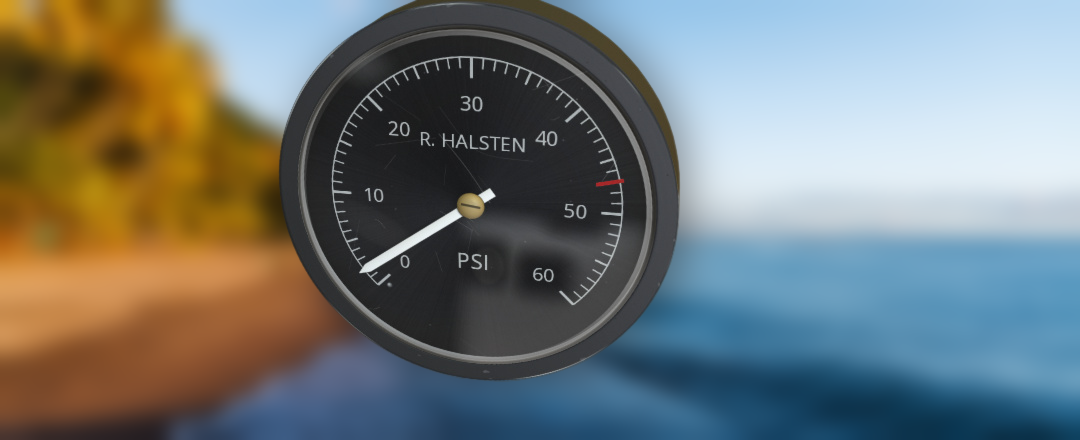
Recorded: 2 psi
